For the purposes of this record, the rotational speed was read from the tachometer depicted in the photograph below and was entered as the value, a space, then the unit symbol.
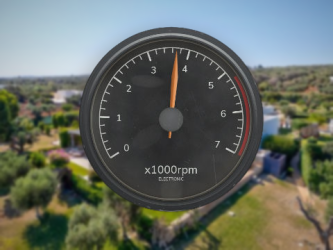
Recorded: 3700 rpm
